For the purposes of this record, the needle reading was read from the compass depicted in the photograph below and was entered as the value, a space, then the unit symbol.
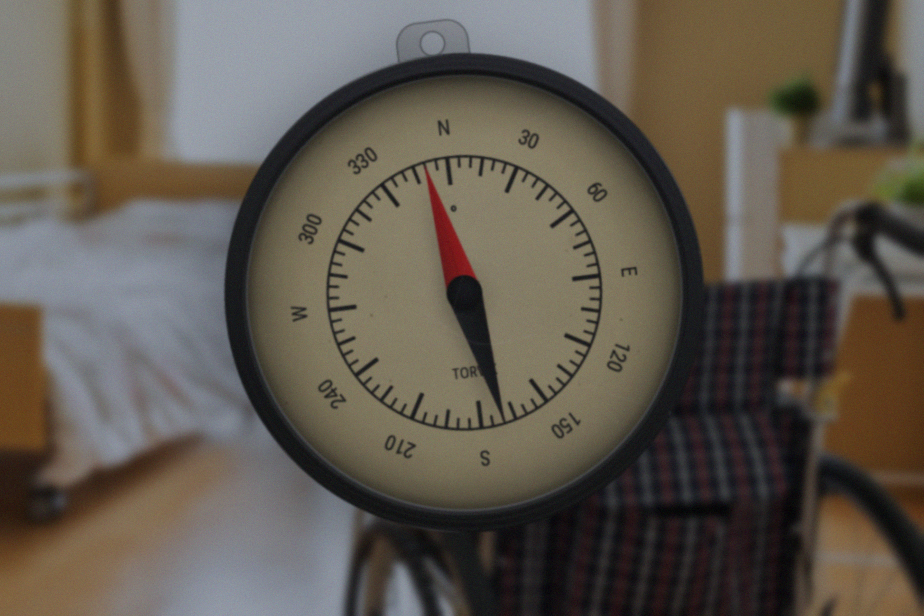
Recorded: 350 °
